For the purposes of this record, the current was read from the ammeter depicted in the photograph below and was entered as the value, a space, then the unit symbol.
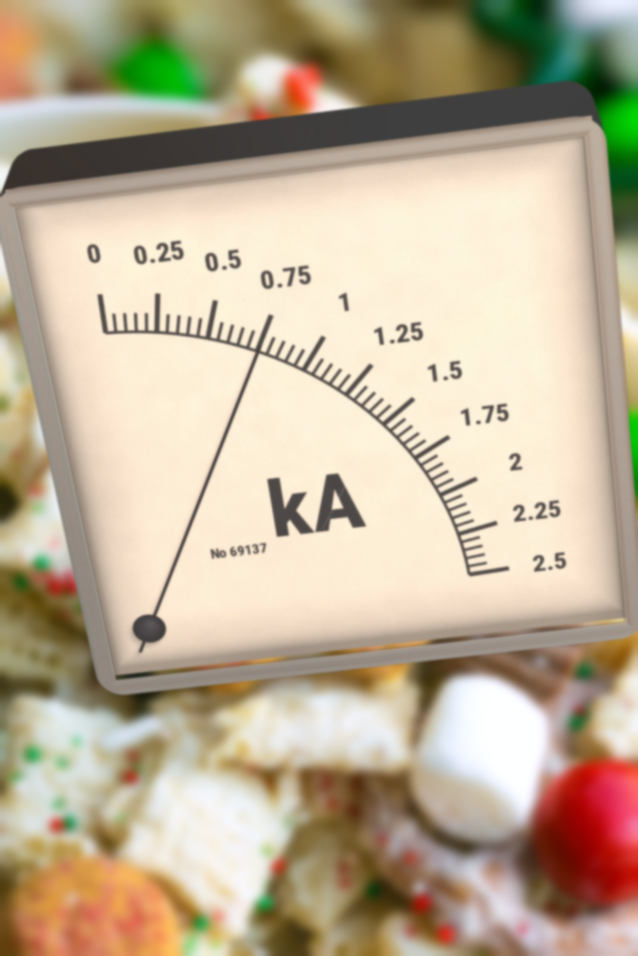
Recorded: 0.75 kA
